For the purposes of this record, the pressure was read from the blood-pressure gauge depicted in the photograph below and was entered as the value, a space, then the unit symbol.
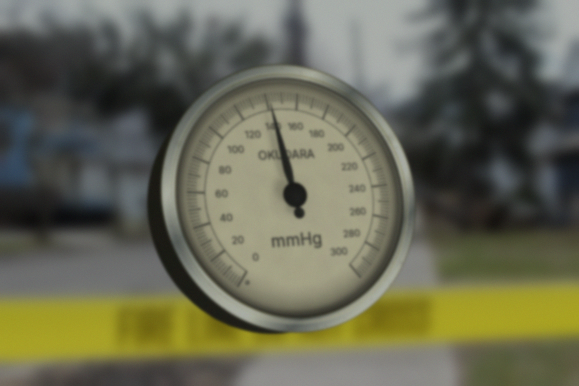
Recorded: 140 mmHg
